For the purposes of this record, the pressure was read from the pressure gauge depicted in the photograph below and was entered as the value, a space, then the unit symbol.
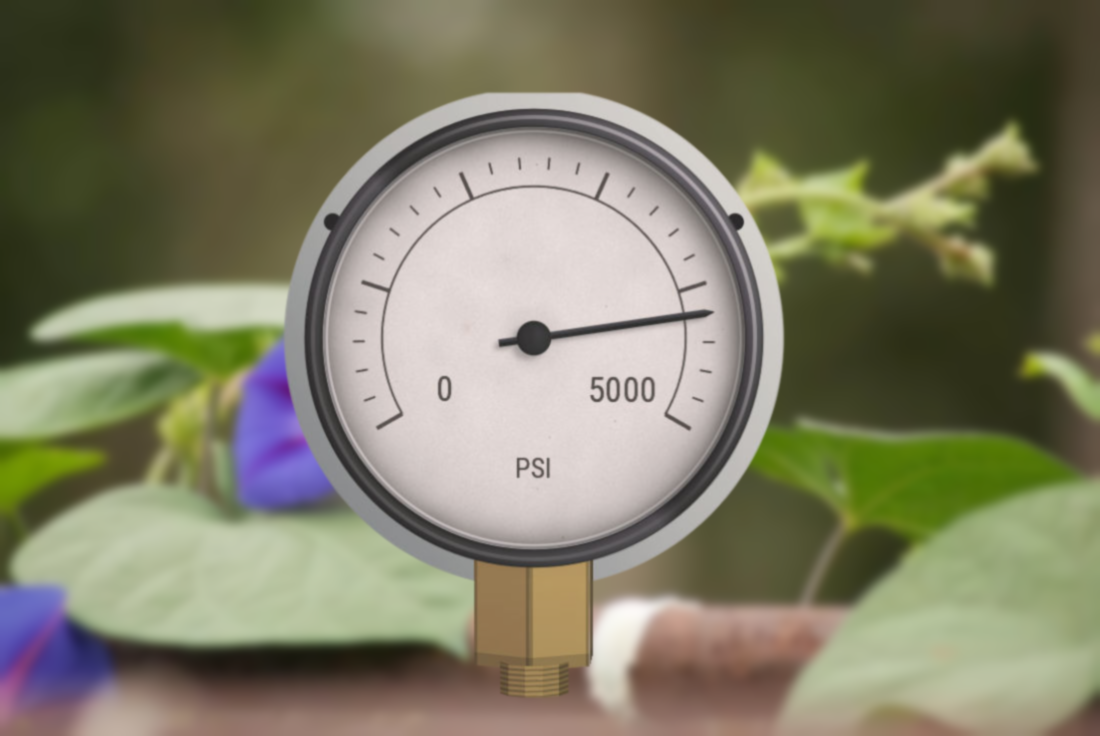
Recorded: 4200 psi
